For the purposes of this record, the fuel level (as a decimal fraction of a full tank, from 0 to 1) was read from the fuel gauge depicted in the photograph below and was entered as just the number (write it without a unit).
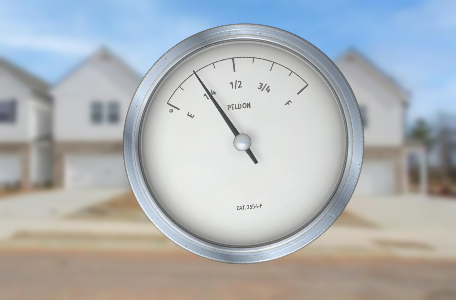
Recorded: 0.25
